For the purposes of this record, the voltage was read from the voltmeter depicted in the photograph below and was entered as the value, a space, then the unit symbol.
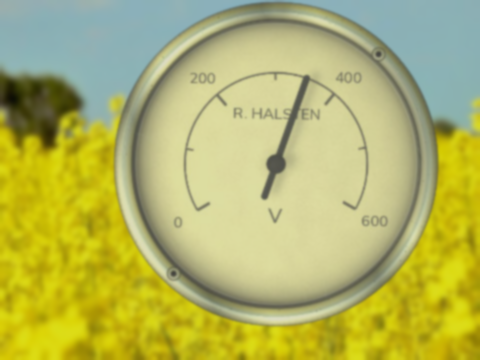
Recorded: 350 V
